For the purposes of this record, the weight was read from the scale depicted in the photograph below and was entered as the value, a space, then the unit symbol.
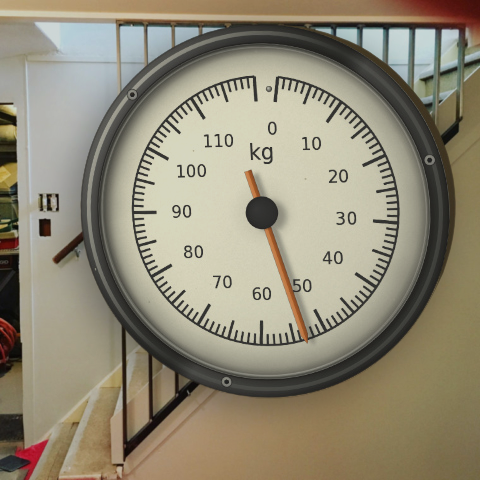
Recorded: 53 kg
